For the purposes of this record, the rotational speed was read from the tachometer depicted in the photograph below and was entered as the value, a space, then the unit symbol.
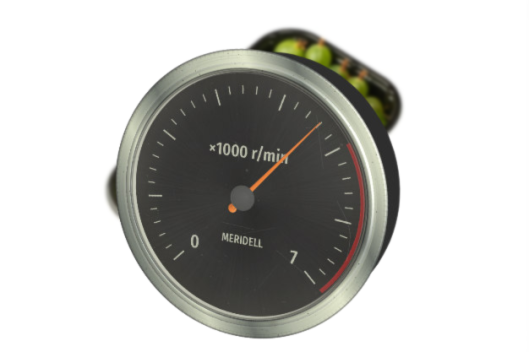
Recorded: 4600 rpm
